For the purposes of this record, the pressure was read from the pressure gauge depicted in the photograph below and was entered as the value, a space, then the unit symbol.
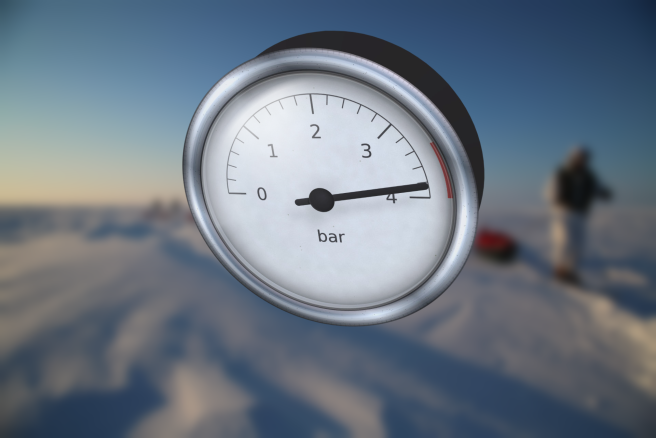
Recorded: 3.8 bar
